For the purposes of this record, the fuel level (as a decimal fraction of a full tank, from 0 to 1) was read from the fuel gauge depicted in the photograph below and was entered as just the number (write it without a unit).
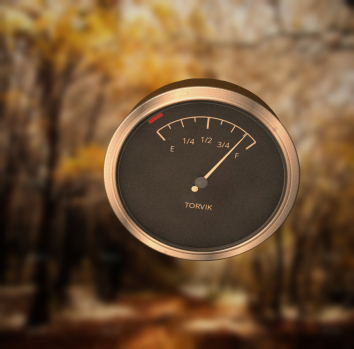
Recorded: 0.875
